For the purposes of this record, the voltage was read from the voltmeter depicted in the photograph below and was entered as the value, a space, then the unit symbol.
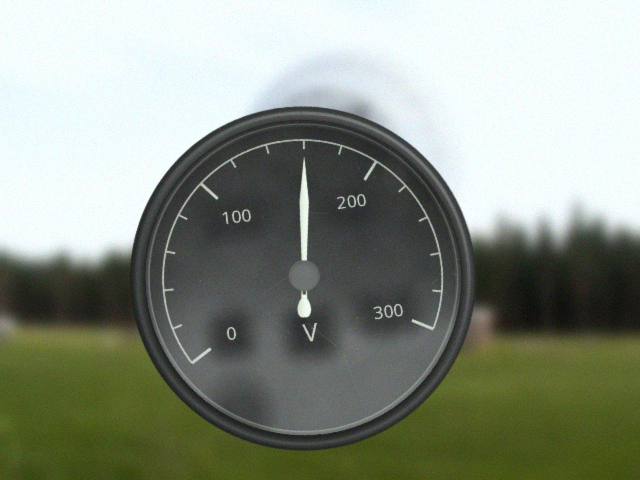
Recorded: 160 V
